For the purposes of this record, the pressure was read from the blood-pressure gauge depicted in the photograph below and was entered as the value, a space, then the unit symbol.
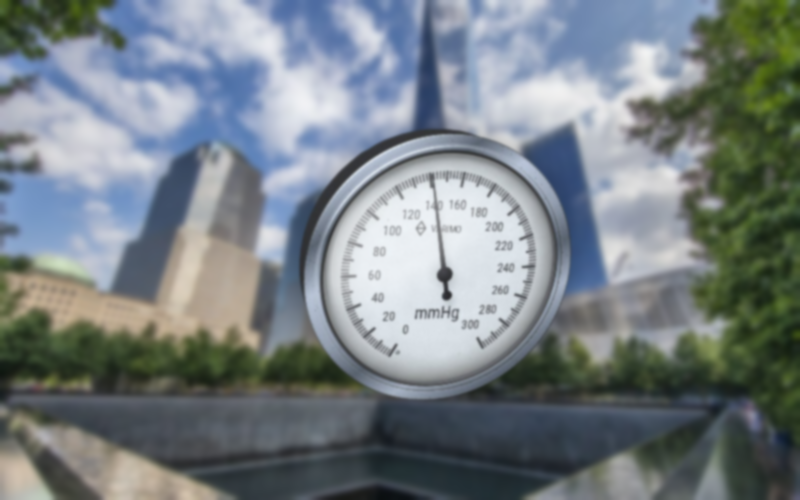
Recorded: 140 mmHg
